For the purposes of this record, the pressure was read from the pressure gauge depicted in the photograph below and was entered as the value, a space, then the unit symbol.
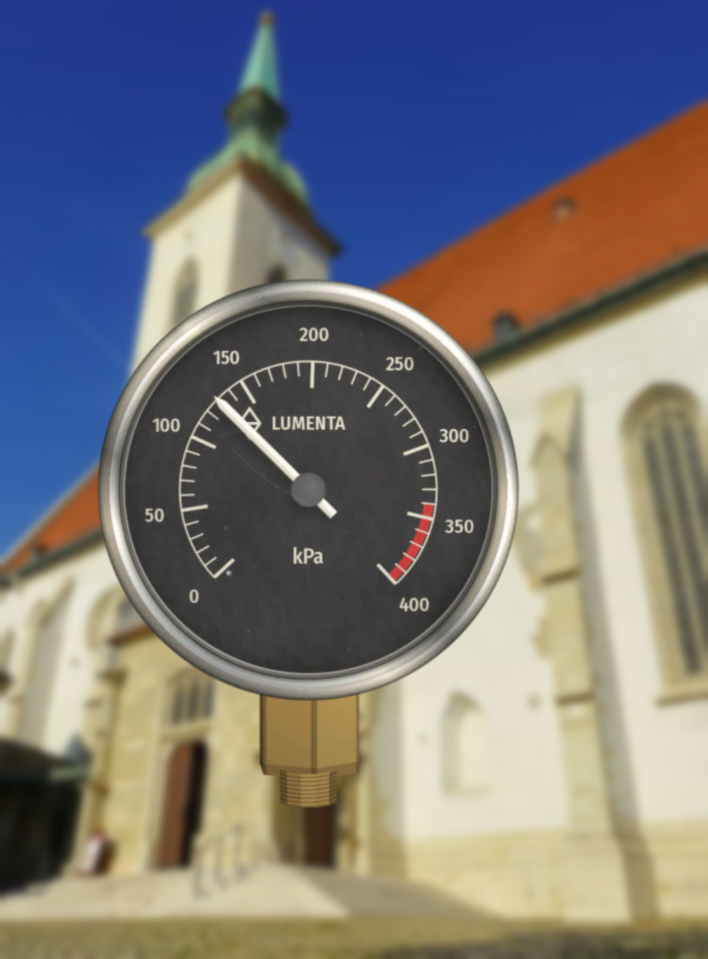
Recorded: 130 kPa
